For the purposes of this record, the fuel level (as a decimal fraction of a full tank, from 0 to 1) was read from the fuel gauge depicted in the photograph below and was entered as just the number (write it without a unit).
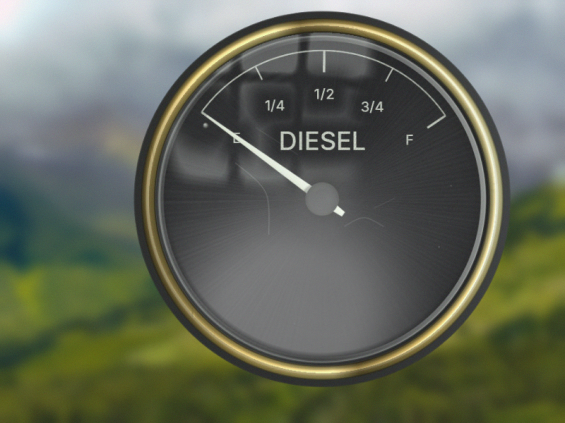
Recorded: 0
